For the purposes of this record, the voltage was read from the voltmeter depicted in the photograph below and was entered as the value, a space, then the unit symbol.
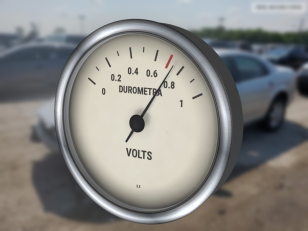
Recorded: 0.75 V
